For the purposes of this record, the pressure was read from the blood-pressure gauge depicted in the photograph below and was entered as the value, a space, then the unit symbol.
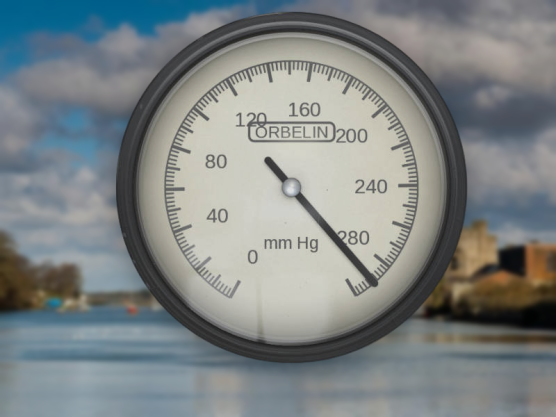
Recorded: 290 mmHg
